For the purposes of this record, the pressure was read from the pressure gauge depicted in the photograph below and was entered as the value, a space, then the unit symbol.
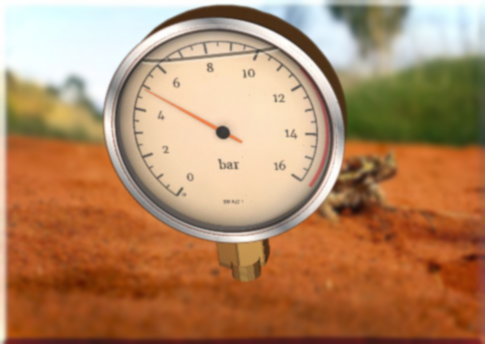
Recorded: 5 bar
